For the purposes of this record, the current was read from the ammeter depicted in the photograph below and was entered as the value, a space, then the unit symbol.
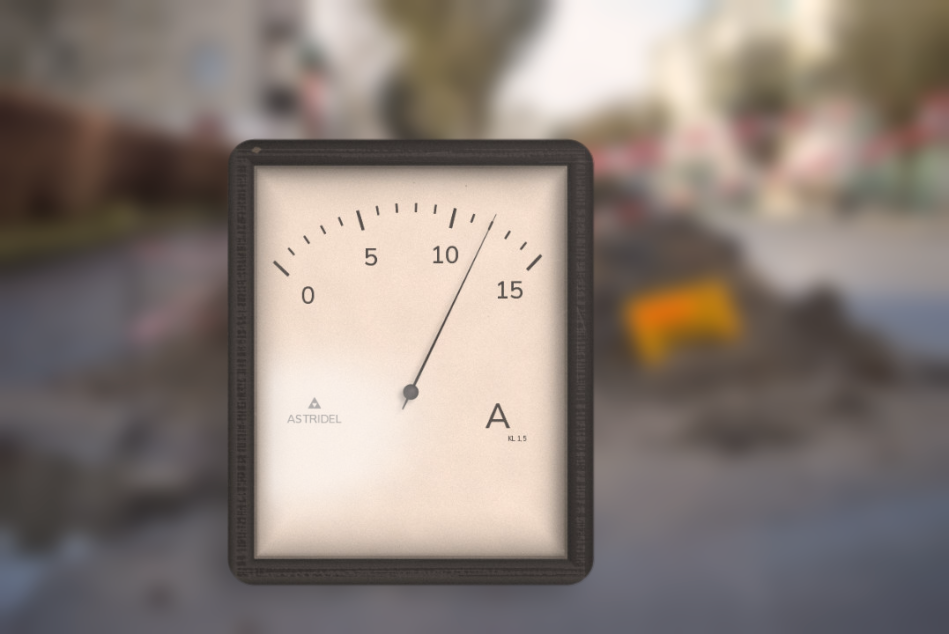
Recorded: 12 A
